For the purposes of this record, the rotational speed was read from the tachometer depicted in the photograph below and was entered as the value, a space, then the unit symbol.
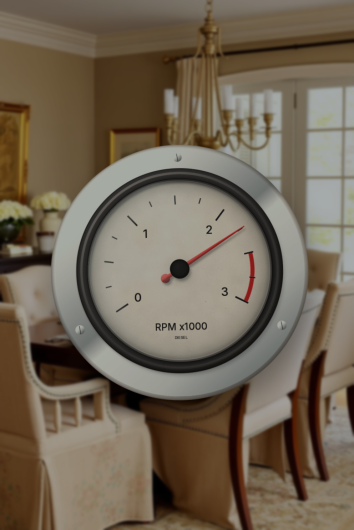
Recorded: 2250 rpm
